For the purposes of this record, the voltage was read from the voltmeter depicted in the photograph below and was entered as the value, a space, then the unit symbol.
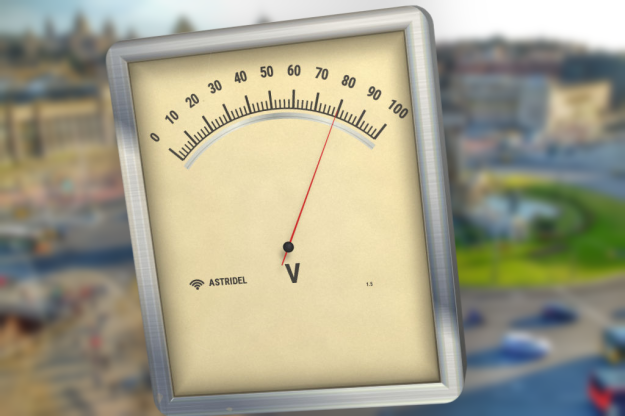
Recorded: 80 V
